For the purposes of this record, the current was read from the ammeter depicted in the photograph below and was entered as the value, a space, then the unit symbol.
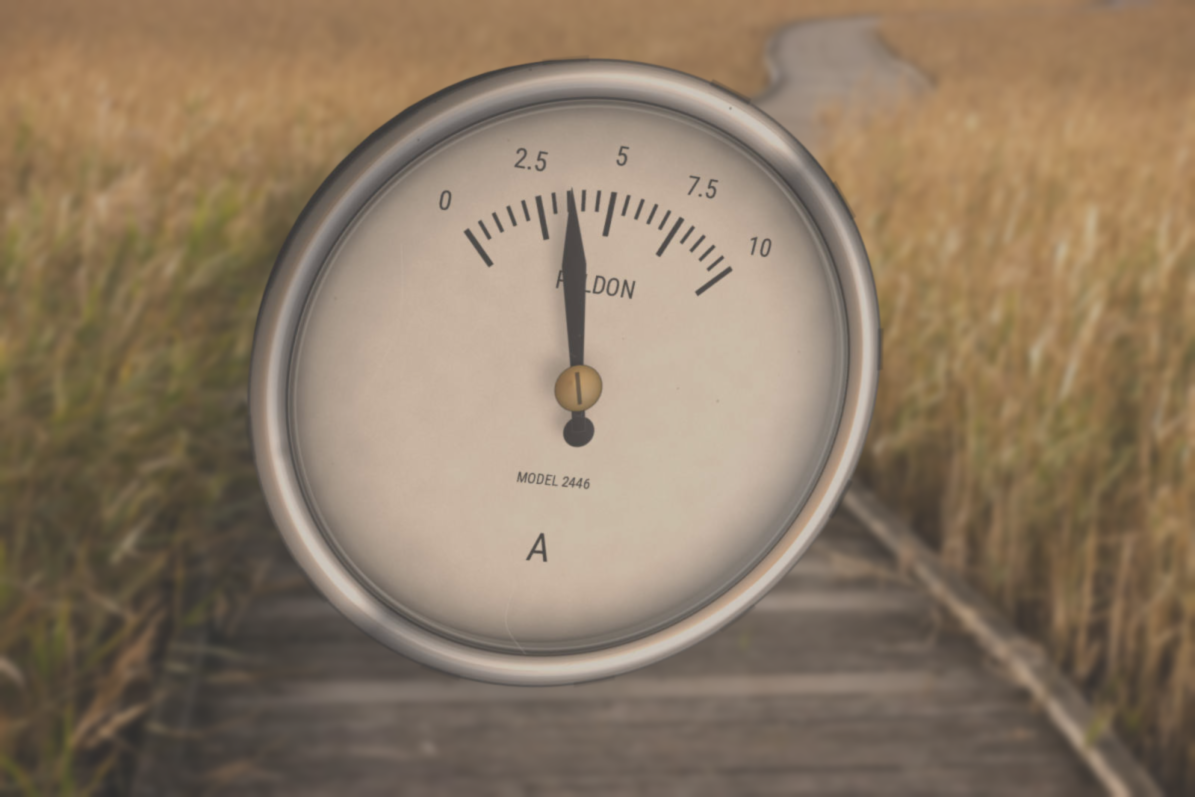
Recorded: 3.5 A
